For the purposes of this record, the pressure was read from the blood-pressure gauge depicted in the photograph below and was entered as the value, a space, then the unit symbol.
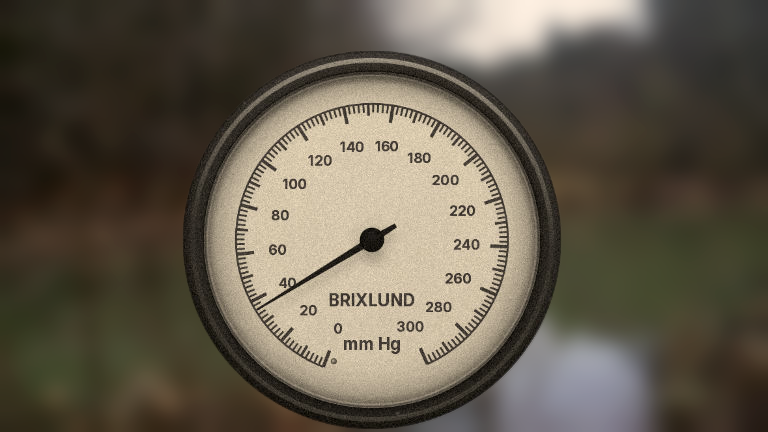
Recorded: 36 mmHg
